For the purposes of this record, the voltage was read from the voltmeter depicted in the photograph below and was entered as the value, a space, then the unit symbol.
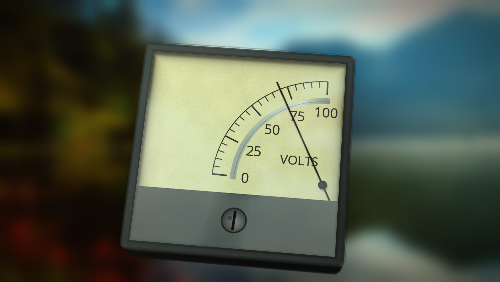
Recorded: 70 V
